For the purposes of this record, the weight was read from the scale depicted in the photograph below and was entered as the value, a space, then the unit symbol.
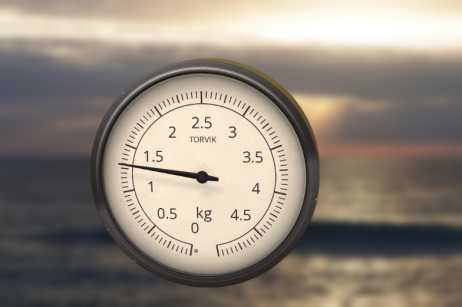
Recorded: 1.3 kg
